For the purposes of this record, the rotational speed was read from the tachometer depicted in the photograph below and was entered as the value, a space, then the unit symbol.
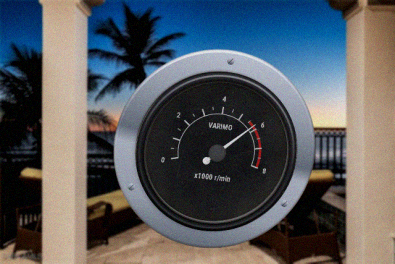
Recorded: 5750 rpm
